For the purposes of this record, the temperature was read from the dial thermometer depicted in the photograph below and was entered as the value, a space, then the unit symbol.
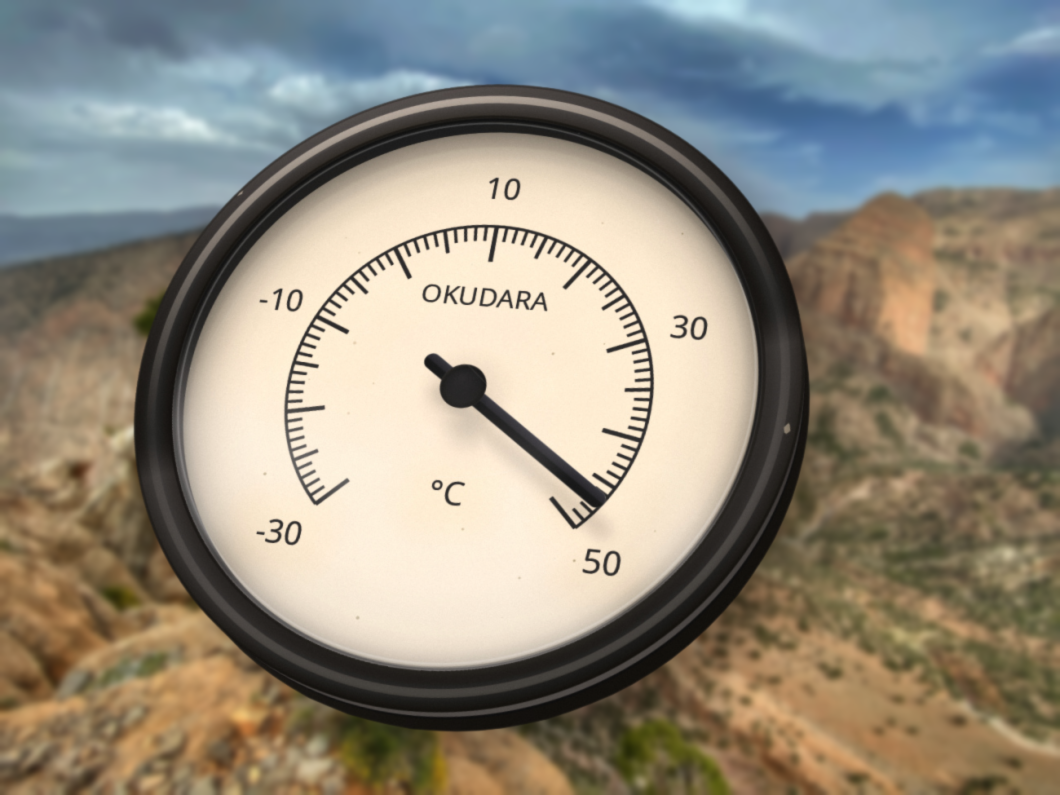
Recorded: 47 °C
